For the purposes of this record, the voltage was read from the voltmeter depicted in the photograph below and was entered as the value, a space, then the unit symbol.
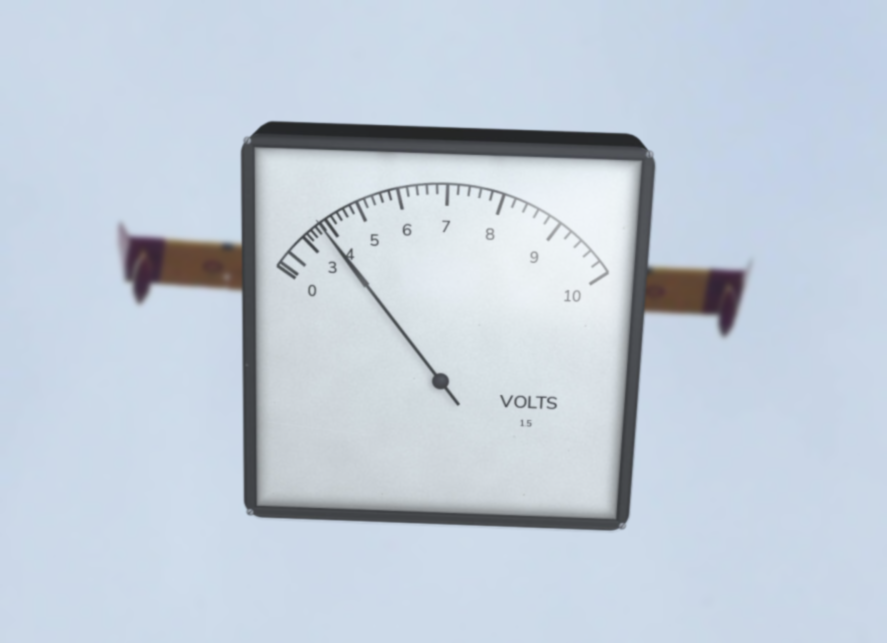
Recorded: 3.8 V
